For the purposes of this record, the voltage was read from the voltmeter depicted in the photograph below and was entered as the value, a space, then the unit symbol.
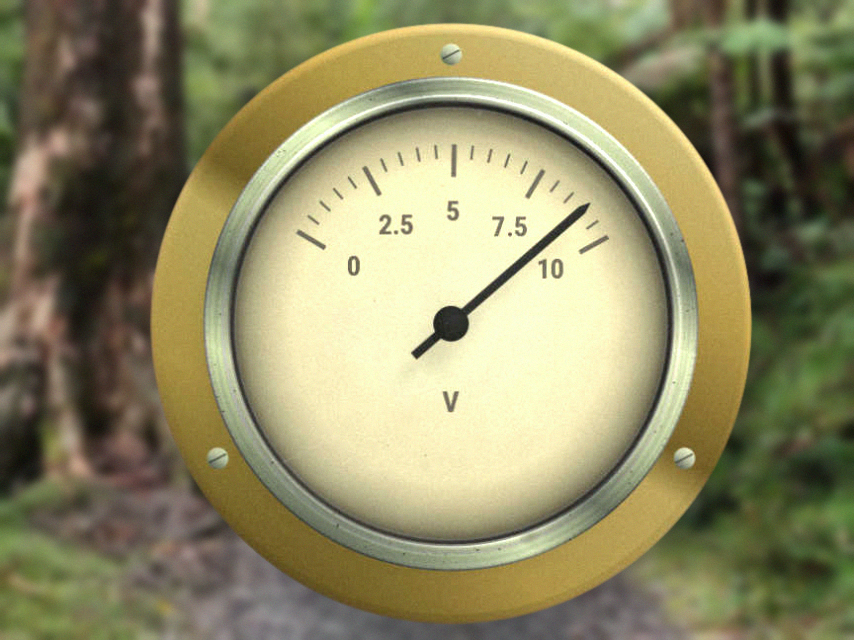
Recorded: 9 V
